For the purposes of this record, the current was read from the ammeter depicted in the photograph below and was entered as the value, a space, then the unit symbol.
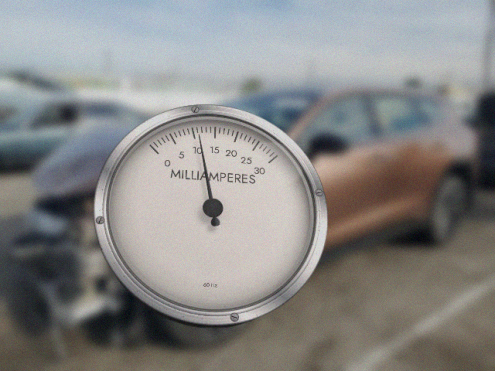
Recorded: 11 mA
